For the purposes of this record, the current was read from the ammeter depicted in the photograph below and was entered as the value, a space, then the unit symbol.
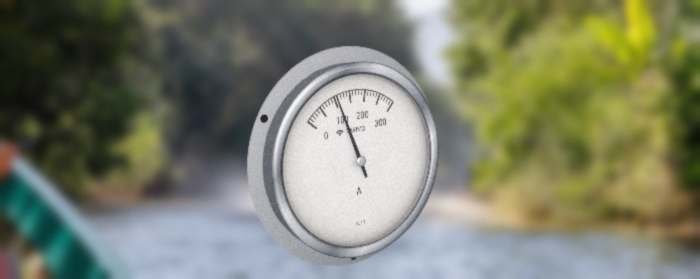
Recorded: 100 A
